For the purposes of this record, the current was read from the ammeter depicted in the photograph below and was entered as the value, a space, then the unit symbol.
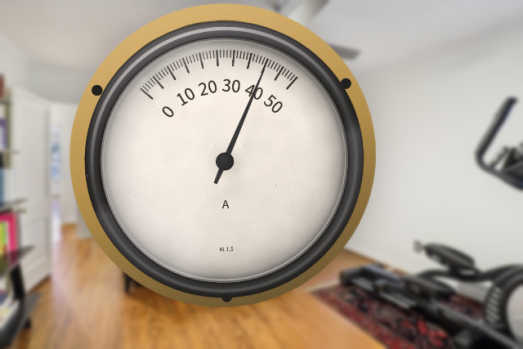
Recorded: 40 A
